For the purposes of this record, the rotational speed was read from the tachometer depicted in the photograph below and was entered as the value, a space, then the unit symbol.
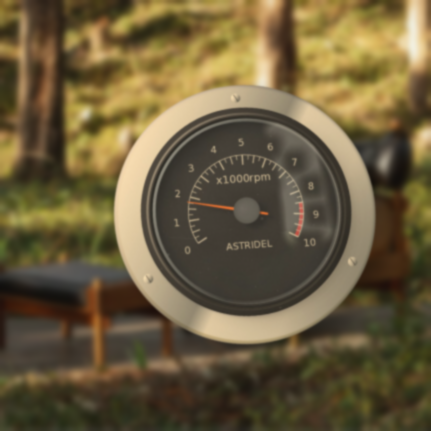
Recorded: 1750 rpm
